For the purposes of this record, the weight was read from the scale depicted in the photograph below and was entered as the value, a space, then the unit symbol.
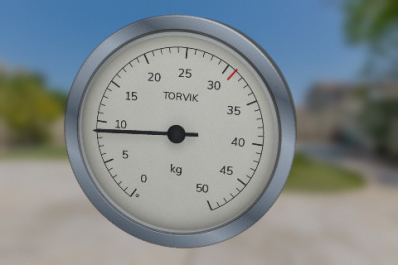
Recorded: 9 kg
